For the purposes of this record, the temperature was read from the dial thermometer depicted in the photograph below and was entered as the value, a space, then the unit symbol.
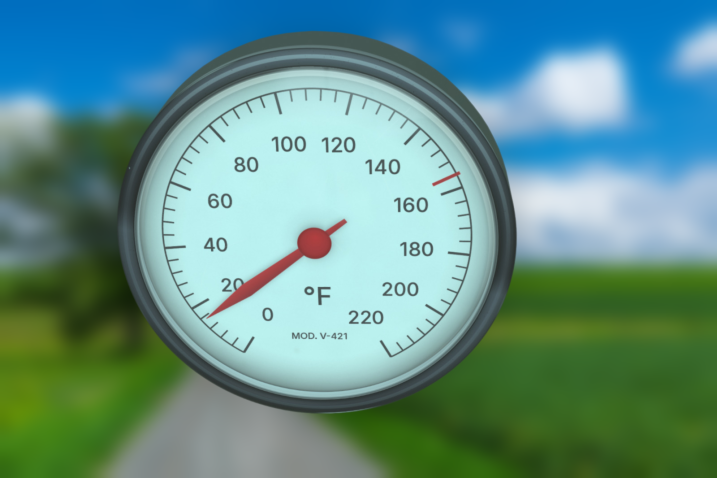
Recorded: 16 °F
